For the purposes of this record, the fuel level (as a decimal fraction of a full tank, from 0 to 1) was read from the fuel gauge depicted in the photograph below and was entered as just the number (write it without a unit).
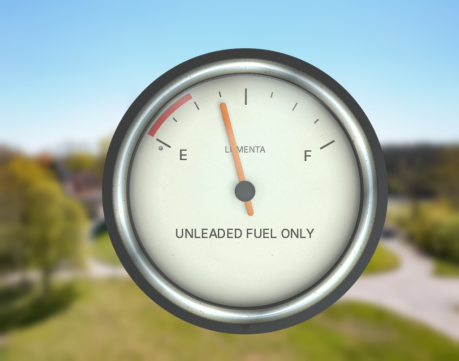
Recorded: 0.375
